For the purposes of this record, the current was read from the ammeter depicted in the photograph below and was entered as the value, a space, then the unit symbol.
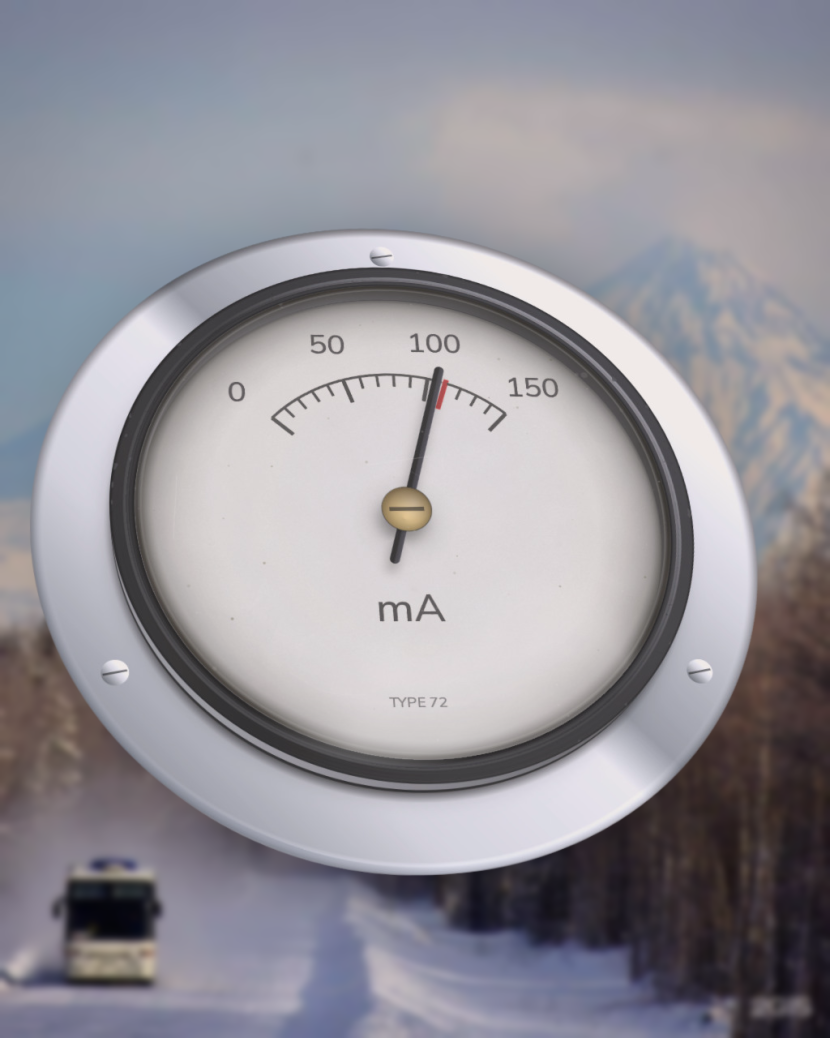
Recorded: 105 mA
